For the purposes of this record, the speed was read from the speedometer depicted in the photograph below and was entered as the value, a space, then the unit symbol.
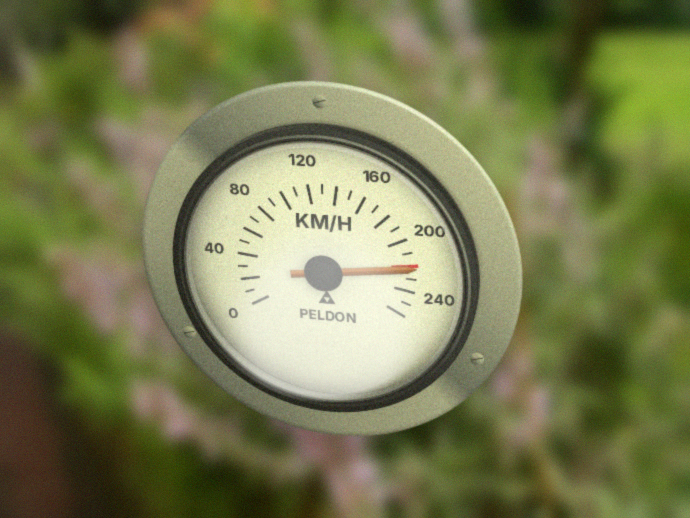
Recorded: 220 km/h
